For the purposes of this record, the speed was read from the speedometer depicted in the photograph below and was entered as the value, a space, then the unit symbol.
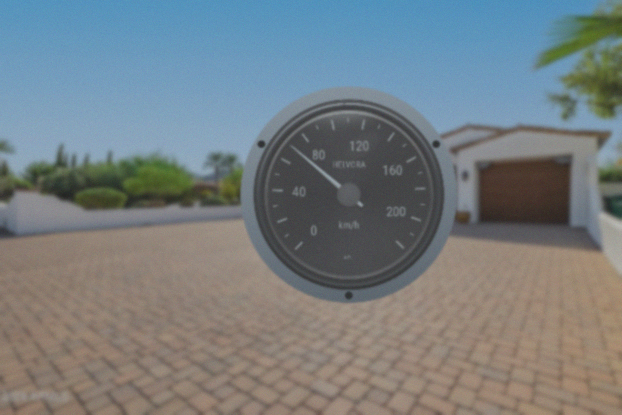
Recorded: 70 km/h
